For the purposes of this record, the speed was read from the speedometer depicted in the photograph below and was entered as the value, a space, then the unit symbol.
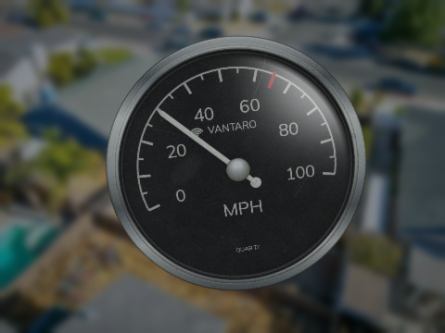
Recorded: 30 mph
